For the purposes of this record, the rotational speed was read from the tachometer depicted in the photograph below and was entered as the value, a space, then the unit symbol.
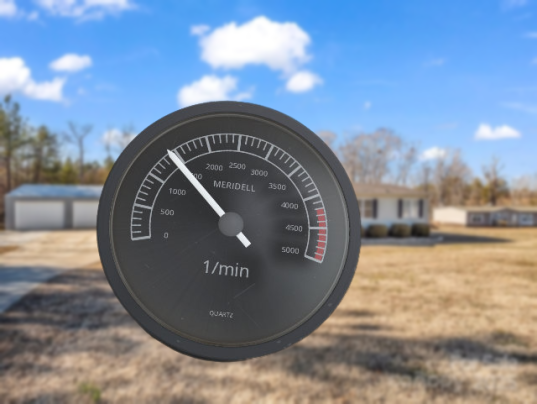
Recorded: 1400 rpm
